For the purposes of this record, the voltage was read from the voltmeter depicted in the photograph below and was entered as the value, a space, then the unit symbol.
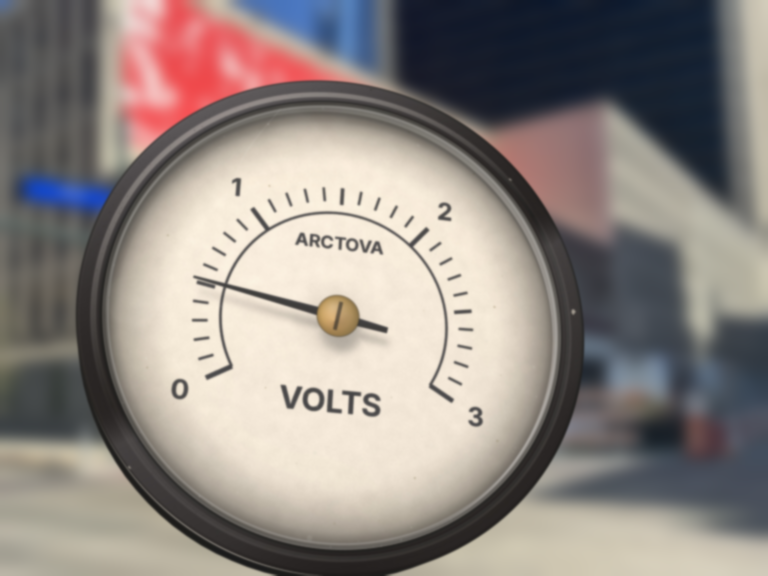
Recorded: 0.5 V
